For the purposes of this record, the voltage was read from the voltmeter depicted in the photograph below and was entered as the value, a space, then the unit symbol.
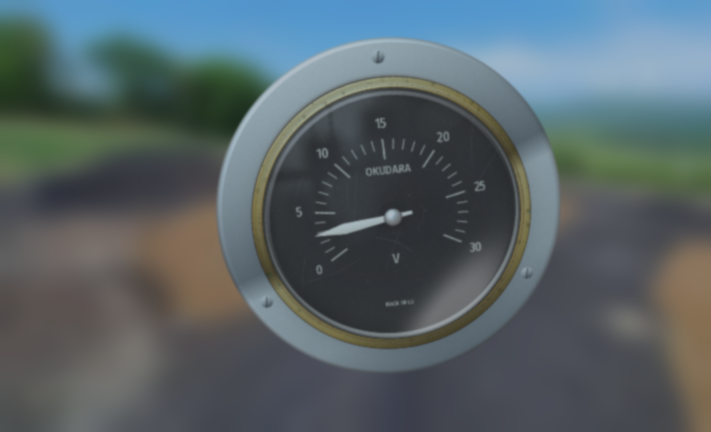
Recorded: 3 V
